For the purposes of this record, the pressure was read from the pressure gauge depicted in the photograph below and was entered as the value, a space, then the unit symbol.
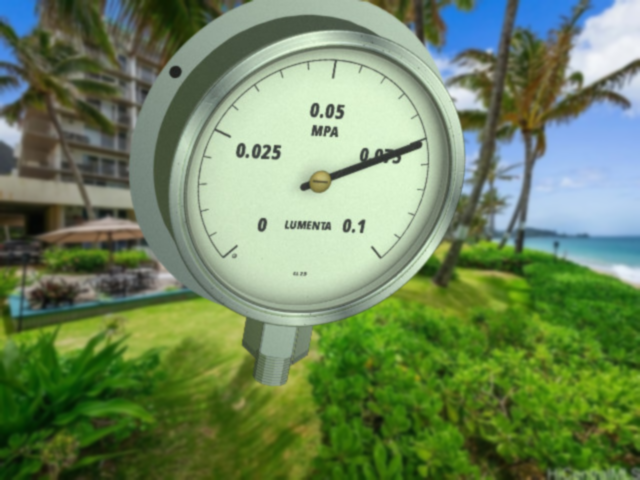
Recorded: 0.075 MPa
